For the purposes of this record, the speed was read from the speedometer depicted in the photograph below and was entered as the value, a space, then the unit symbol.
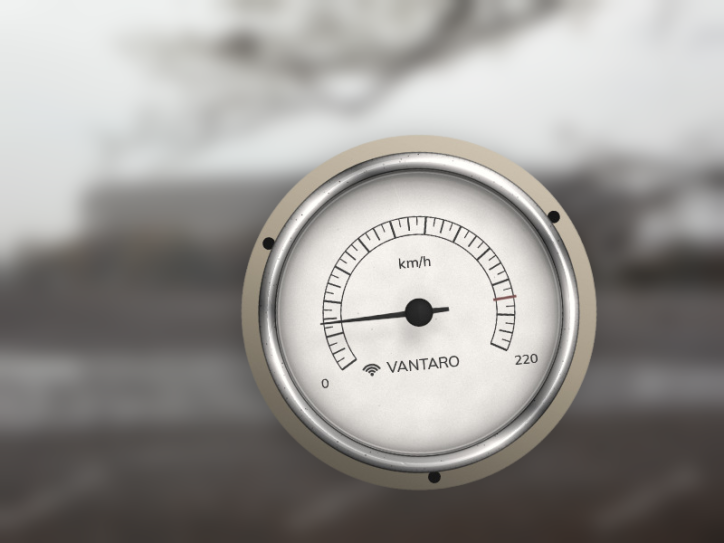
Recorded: 27.5 km/h
